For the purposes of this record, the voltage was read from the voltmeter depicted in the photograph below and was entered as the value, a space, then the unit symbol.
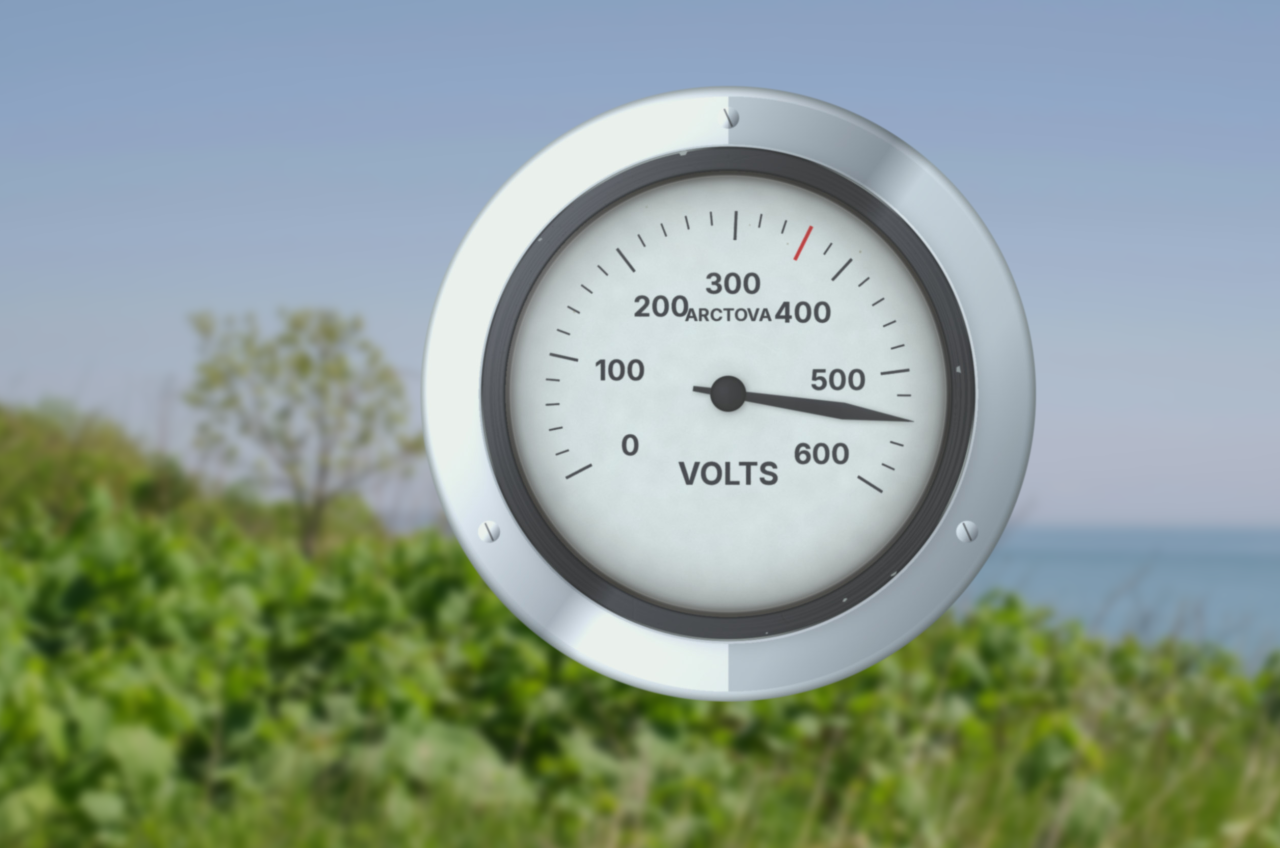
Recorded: 540 V
